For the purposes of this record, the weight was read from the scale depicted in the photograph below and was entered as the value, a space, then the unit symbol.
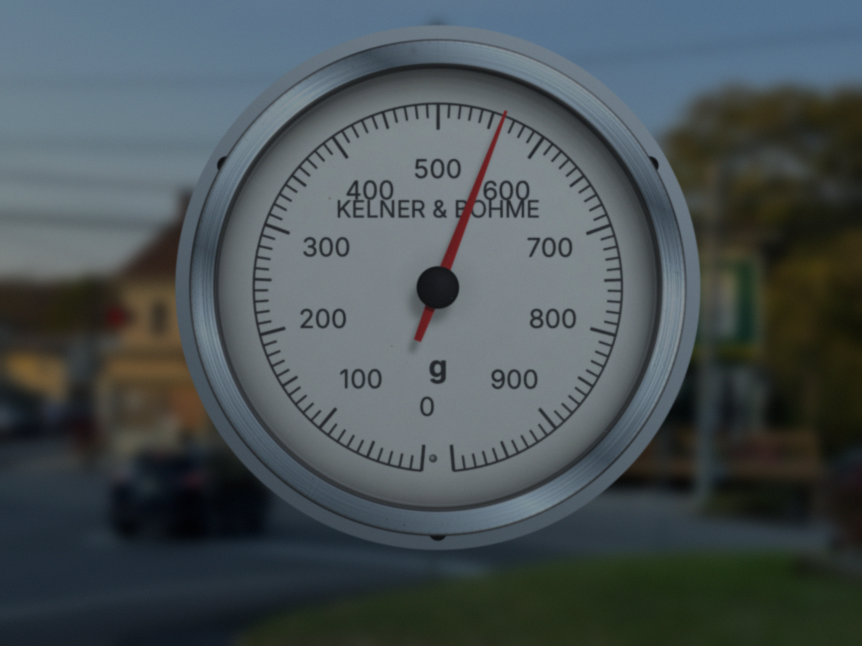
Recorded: 560 g
